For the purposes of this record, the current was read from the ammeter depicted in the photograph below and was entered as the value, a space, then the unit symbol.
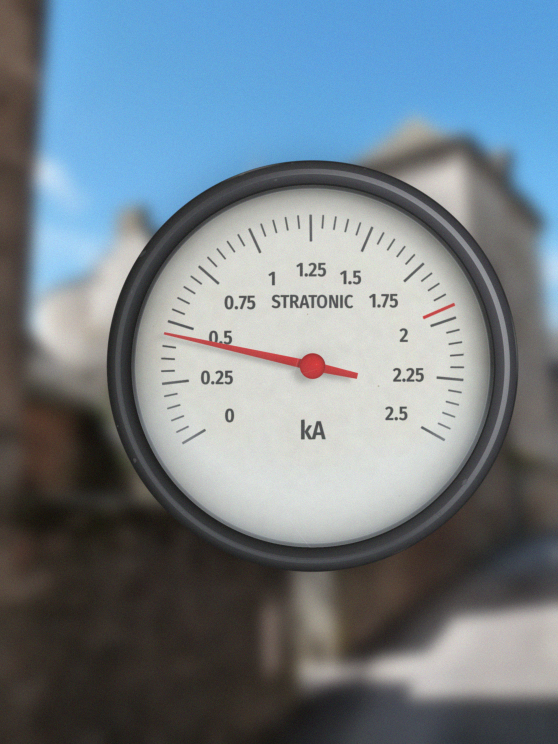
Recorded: 0.45 kA
